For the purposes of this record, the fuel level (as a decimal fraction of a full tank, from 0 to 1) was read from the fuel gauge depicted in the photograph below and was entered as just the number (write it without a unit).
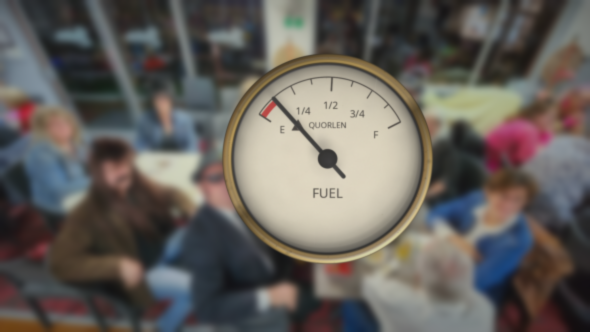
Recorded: 0.125
